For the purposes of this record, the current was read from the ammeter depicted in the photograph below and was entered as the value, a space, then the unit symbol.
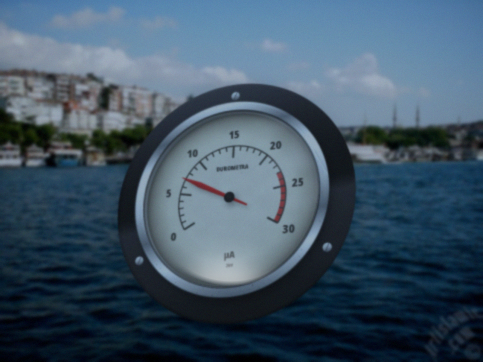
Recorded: 7 µA
